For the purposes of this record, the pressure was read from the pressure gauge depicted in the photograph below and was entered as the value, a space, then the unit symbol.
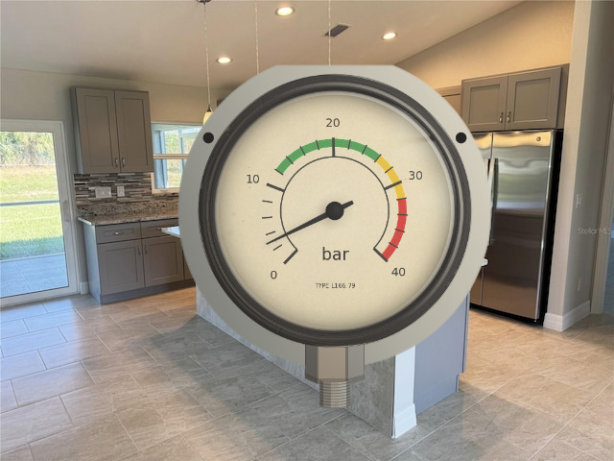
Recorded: 3 bar
